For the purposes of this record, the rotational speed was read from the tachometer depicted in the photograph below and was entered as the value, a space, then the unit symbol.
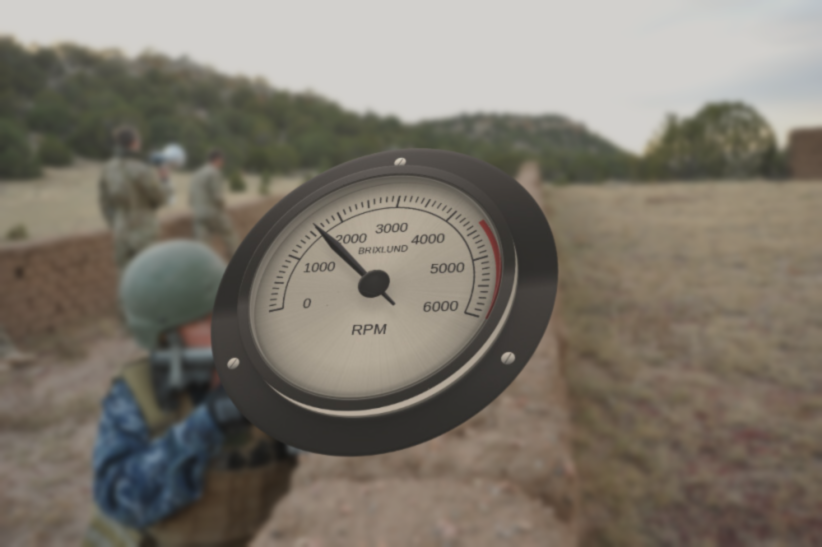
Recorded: 1600 rpm
